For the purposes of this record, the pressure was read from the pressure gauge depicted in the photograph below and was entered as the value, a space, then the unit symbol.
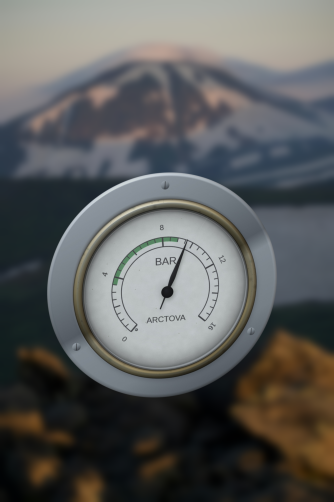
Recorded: 9.5 bar
